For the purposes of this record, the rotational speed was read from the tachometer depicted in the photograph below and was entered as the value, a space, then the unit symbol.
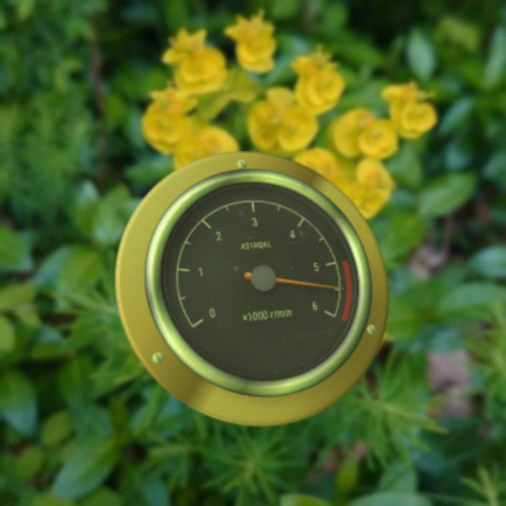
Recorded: 5500 rpm
